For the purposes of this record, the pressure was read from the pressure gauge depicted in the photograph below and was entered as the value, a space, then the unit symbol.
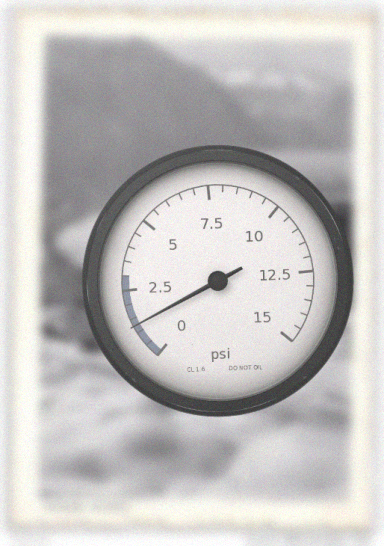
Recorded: 1.25 psi
